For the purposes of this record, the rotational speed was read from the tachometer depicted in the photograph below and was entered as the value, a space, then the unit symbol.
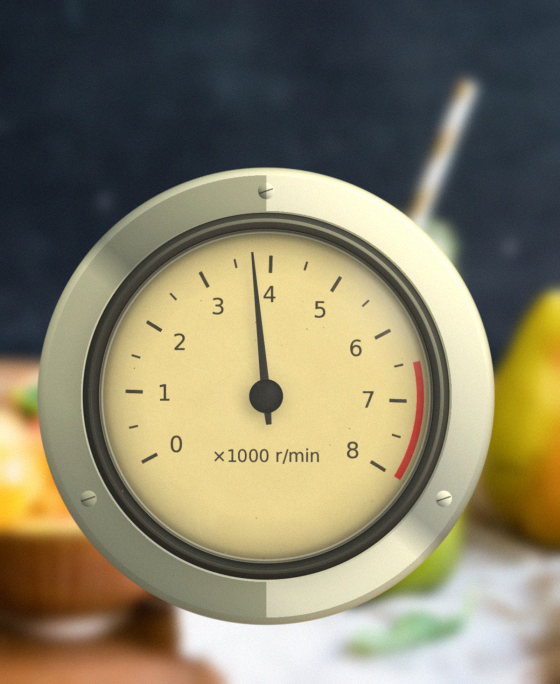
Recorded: 3750 rpm
